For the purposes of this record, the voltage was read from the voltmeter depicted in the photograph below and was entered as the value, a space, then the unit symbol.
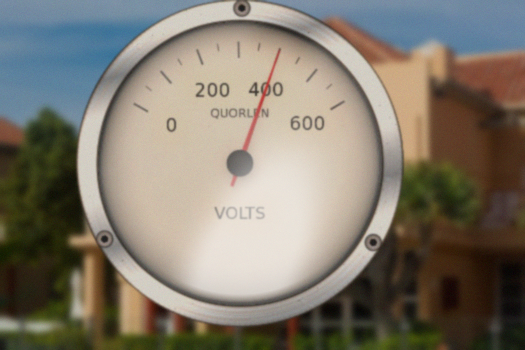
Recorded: 400 V
